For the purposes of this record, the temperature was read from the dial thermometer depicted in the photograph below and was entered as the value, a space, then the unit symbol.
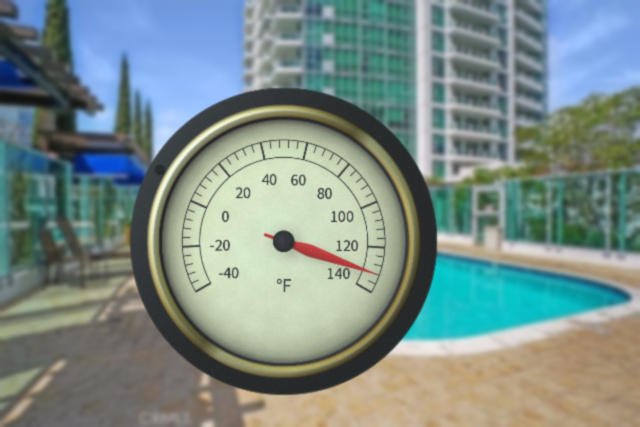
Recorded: 132 °F
